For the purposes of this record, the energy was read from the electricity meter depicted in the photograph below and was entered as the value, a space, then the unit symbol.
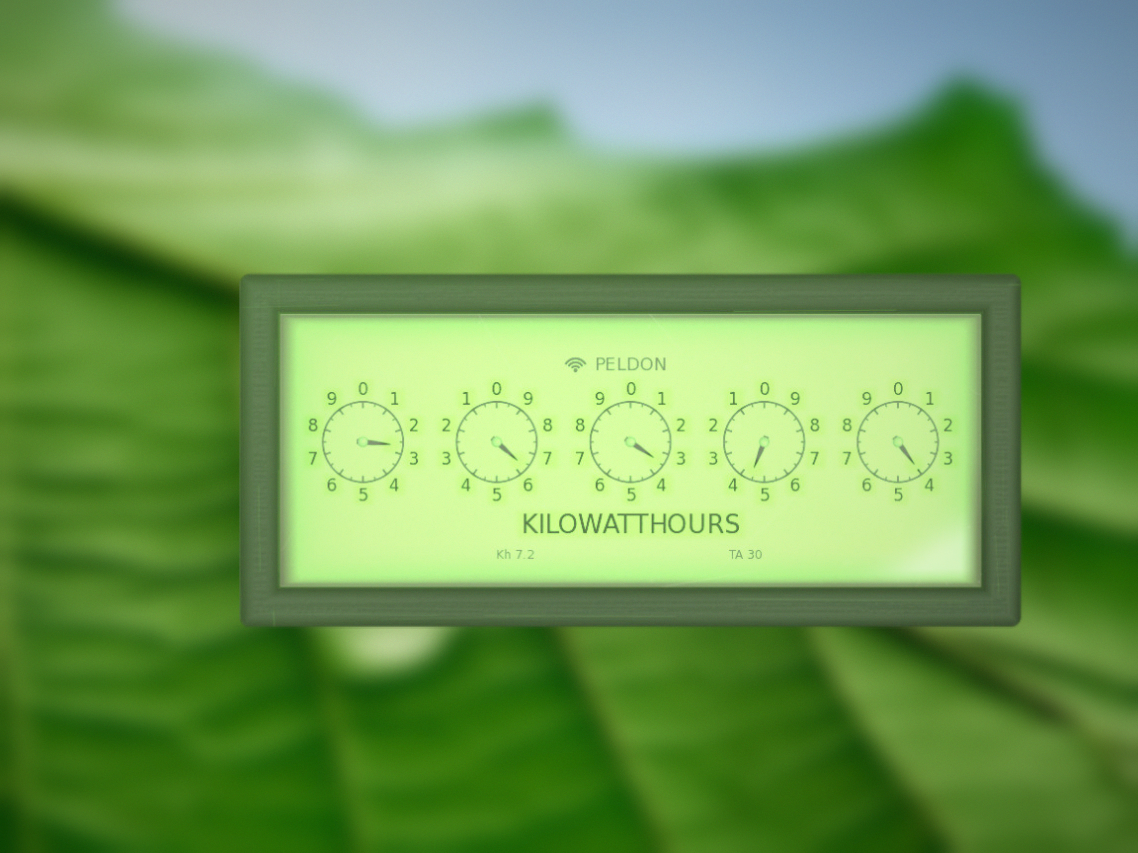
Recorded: 26344 kWh
